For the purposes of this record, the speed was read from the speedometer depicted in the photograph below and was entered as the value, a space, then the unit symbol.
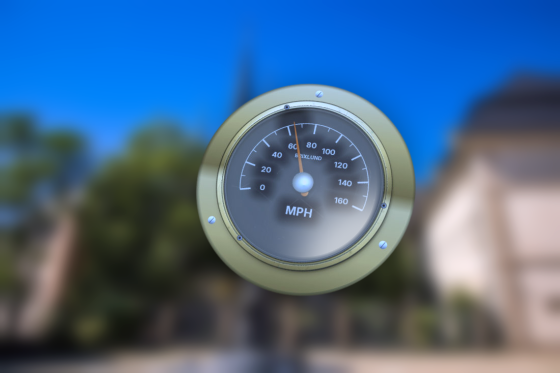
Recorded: 65 mph
